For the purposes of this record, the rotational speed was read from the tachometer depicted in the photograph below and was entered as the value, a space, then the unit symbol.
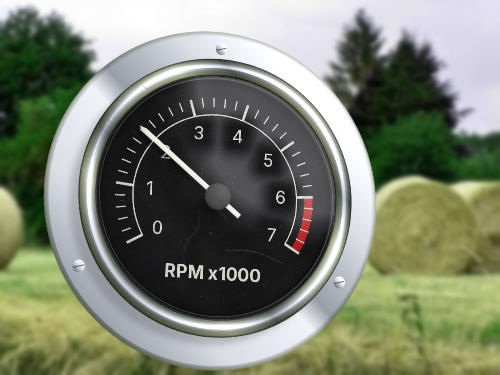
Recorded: 2000 rpm
